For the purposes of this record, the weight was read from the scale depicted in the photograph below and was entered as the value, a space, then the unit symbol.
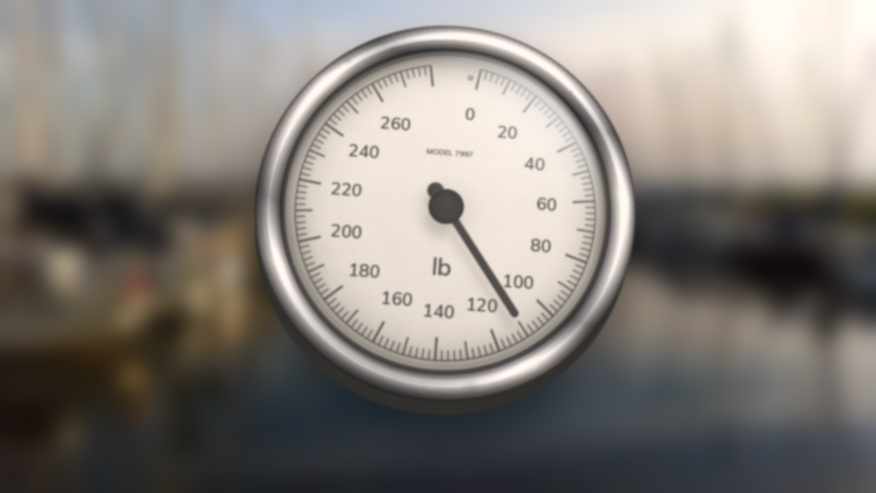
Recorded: 110 lb
